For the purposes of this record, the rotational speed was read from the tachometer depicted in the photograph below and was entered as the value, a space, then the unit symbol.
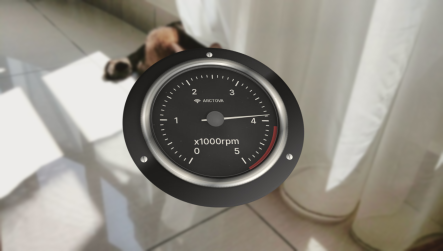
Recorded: 3900 rpm
